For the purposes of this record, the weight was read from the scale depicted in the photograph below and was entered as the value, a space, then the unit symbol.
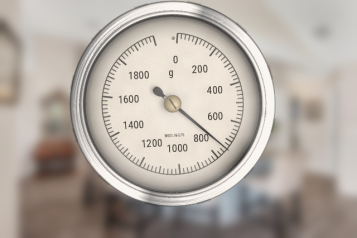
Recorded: 740 g
